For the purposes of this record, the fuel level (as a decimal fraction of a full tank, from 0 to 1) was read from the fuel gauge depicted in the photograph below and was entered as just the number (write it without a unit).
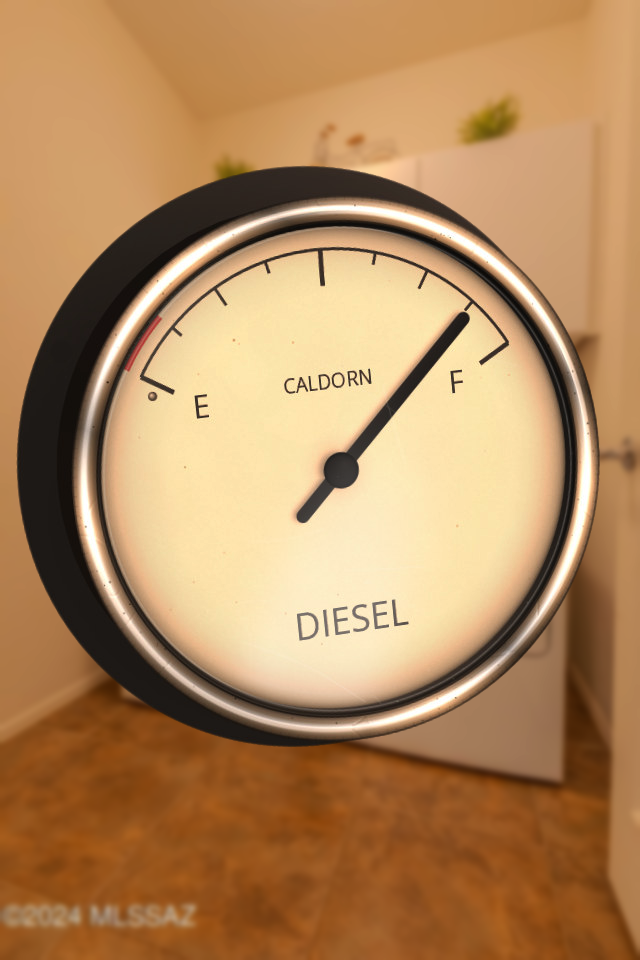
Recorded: 0.875
